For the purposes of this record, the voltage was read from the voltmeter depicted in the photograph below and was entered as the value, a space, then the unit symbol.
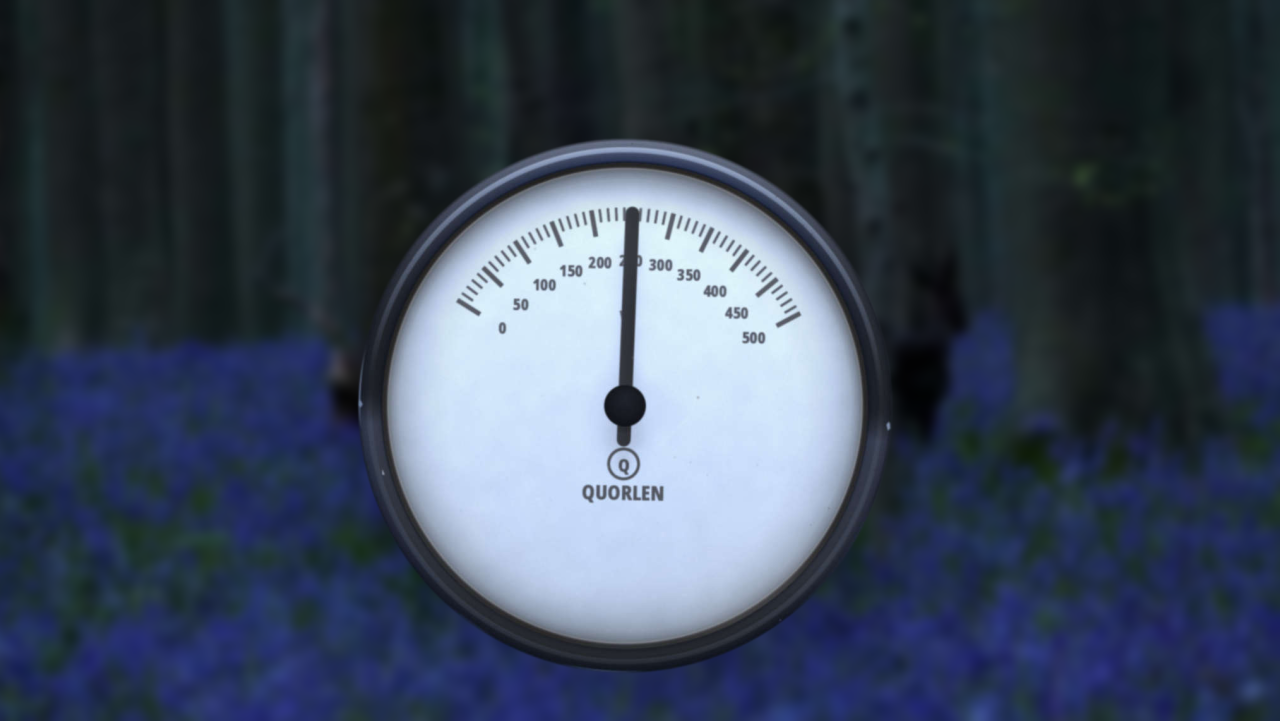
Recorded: 250 V
